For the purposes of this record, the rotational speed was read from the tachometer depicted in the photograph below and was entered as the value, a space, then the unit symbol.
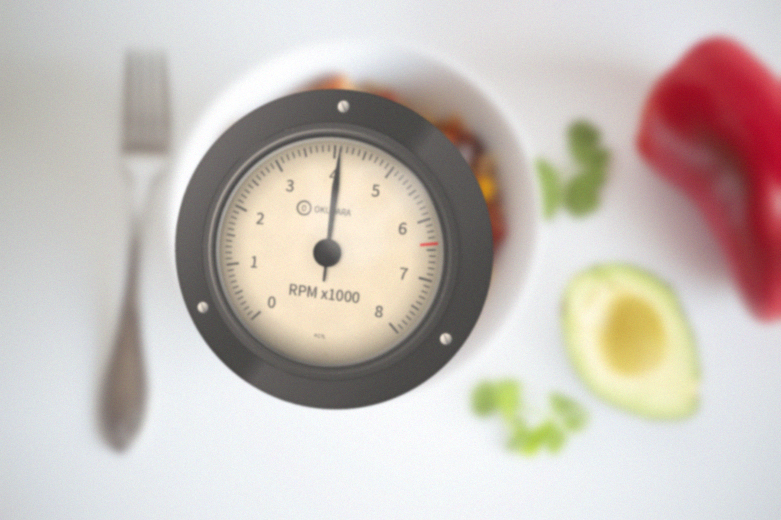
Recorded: 4100 rpm
